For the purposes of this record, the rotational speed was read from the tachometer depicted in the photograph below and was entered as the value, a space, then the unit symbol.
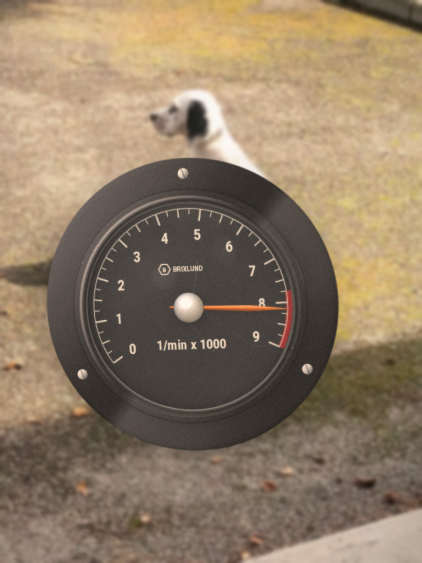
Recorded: 8125 rpm
